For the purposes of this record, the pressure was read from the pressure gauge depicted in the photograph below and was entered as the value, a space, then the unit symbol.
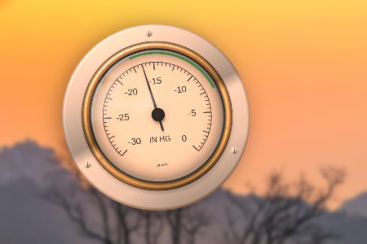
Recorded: -16.5 inHg
